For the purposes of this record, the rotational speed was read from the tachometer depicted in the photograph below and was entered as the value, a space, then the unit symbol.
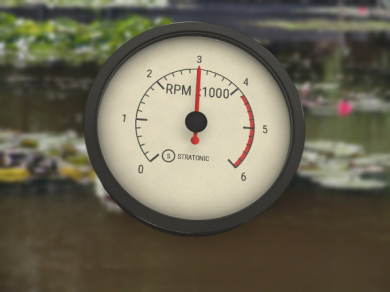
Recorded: 3000 rpm
